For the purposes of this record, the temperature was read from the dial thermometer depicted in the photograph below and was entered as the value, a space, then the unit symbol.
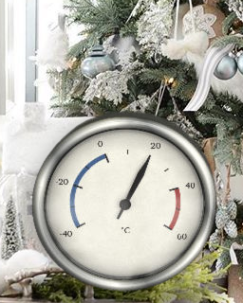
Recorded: 20 °C
